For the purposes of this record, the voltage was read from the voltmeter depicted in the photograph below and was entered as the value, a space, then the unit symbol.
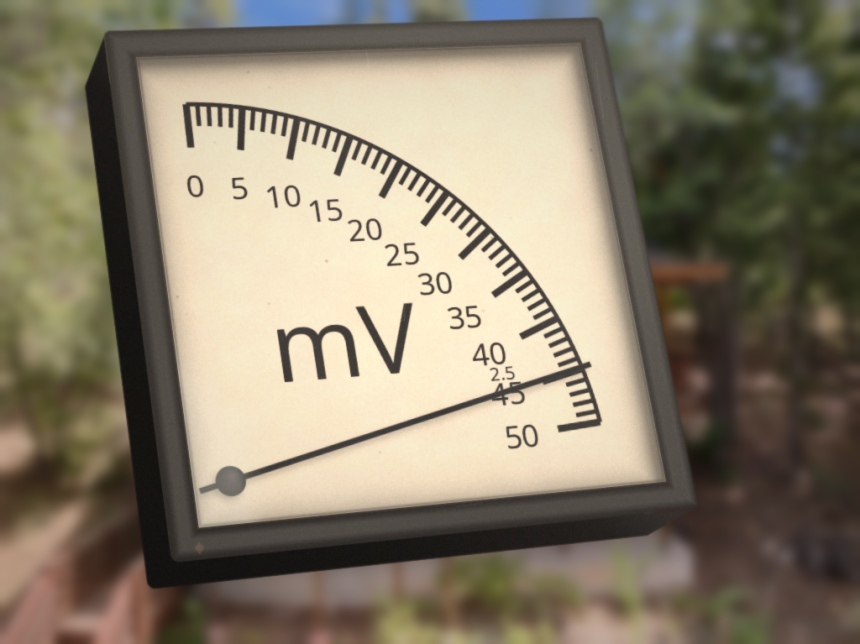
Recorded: 45 mV
